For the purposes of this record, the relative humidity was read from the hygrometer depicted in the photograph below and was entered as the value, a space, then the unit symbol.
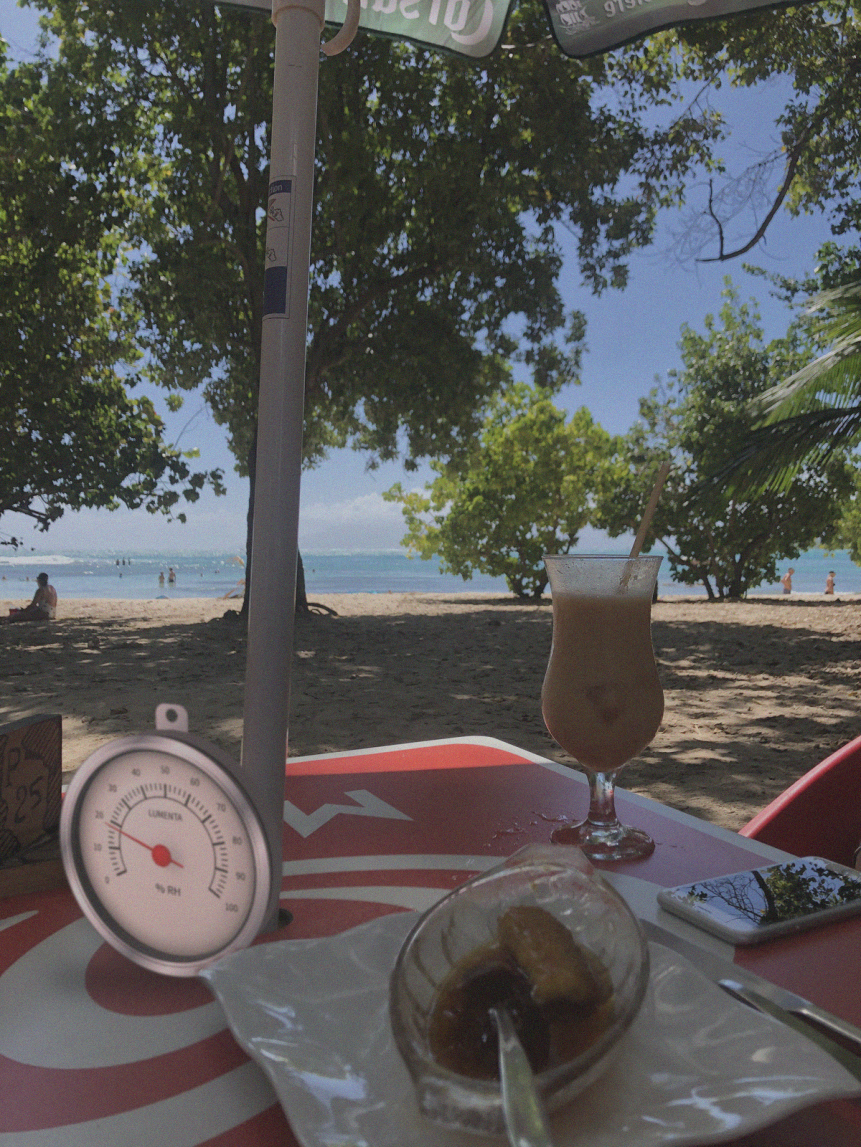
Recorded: 20 %
